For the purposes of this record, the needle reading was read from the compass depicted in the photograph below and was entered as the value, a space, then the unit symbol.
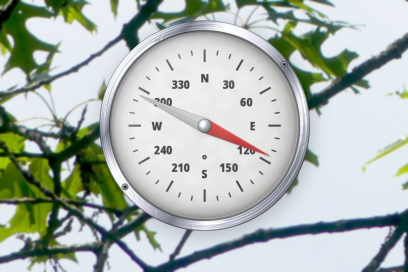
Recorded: 115 °
